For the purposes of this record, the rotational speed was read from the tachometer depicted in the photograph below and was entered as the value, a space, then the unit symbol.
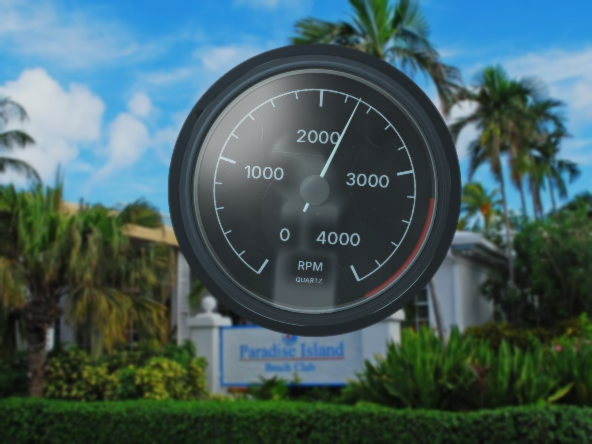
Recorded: 2300 rpm
